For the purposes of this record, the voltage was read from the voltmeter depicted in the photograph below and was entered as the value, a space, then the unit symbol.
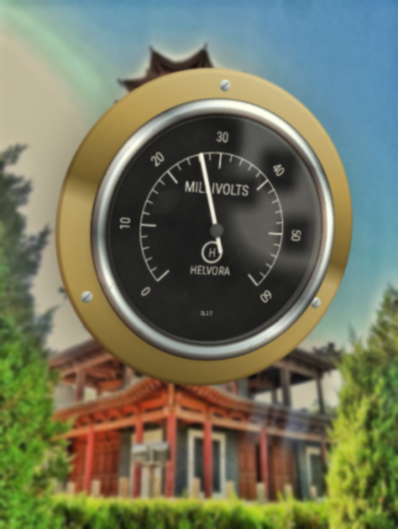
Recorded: 26 mV
